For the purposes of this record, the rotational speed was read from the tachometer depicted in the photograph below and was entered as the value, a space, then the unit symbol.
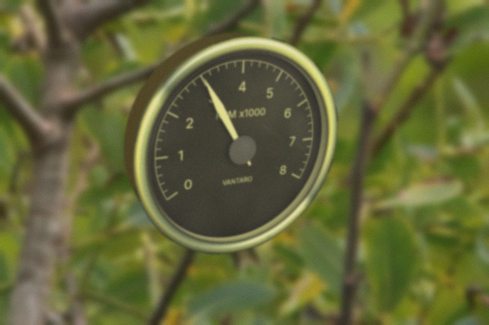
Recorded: 3000 rpm
